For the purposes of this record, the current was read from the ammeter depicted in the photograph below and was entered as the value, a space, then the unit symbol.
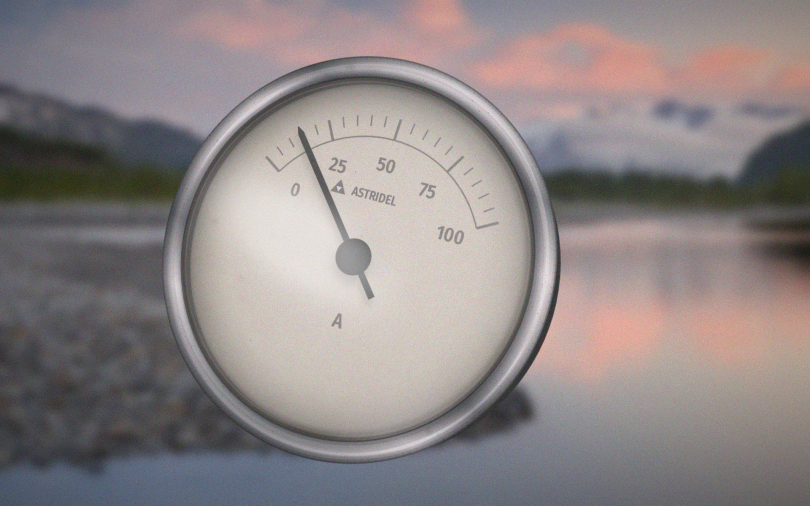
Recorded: 15 A
